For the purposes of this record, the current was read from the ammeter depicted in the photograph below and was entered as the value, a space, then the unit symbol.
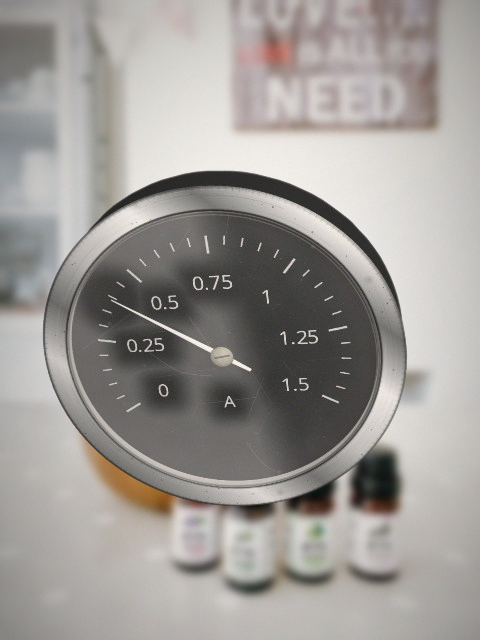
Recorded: 0.4 A
